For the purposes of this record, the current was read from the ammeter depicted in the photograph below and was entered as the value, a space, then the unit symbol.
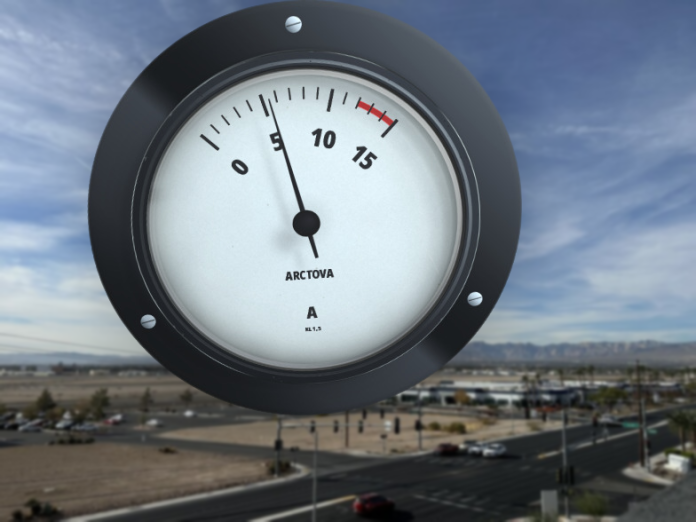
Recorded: 5.5 A
